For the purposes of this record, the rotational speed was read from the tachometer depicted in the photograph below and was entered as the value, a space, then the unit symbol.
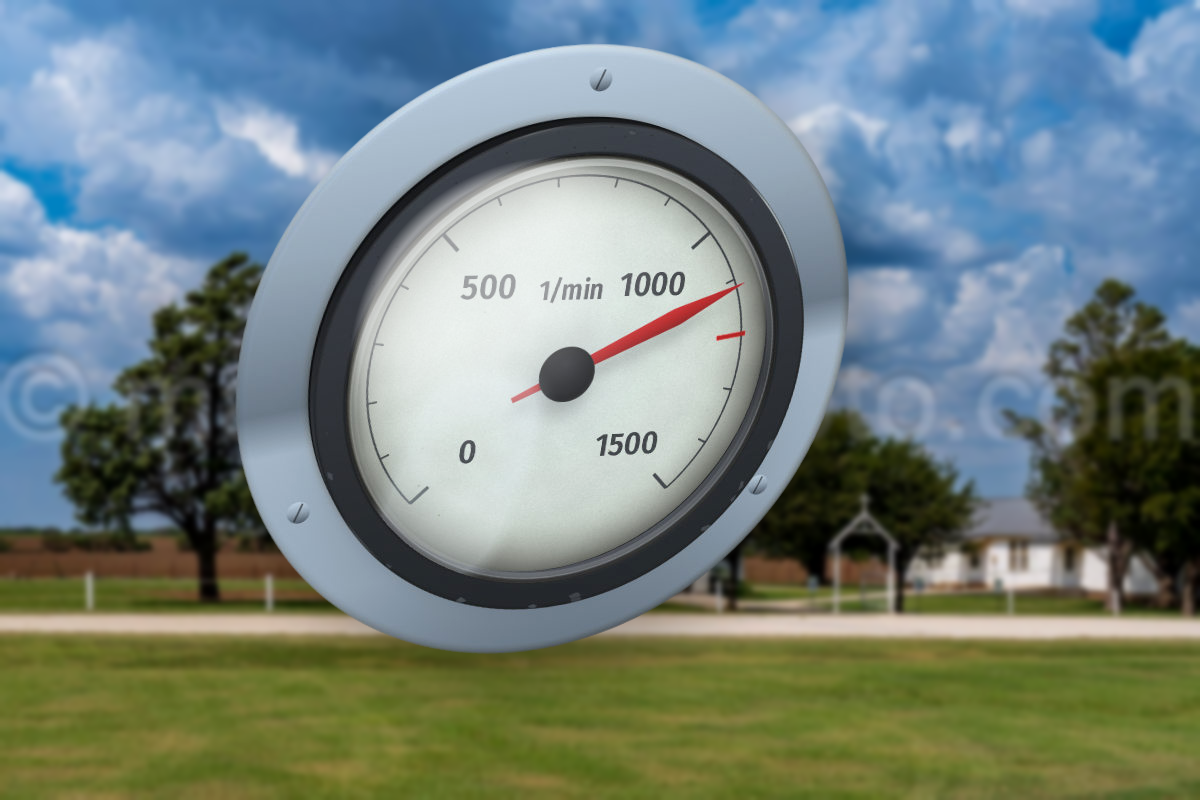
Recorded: 1100 rpm
